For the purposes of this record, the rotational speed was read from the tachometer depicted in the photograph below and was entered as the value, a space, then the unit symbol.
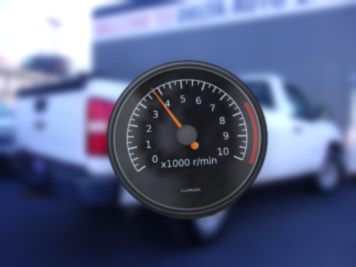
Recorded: 3750 rpm
